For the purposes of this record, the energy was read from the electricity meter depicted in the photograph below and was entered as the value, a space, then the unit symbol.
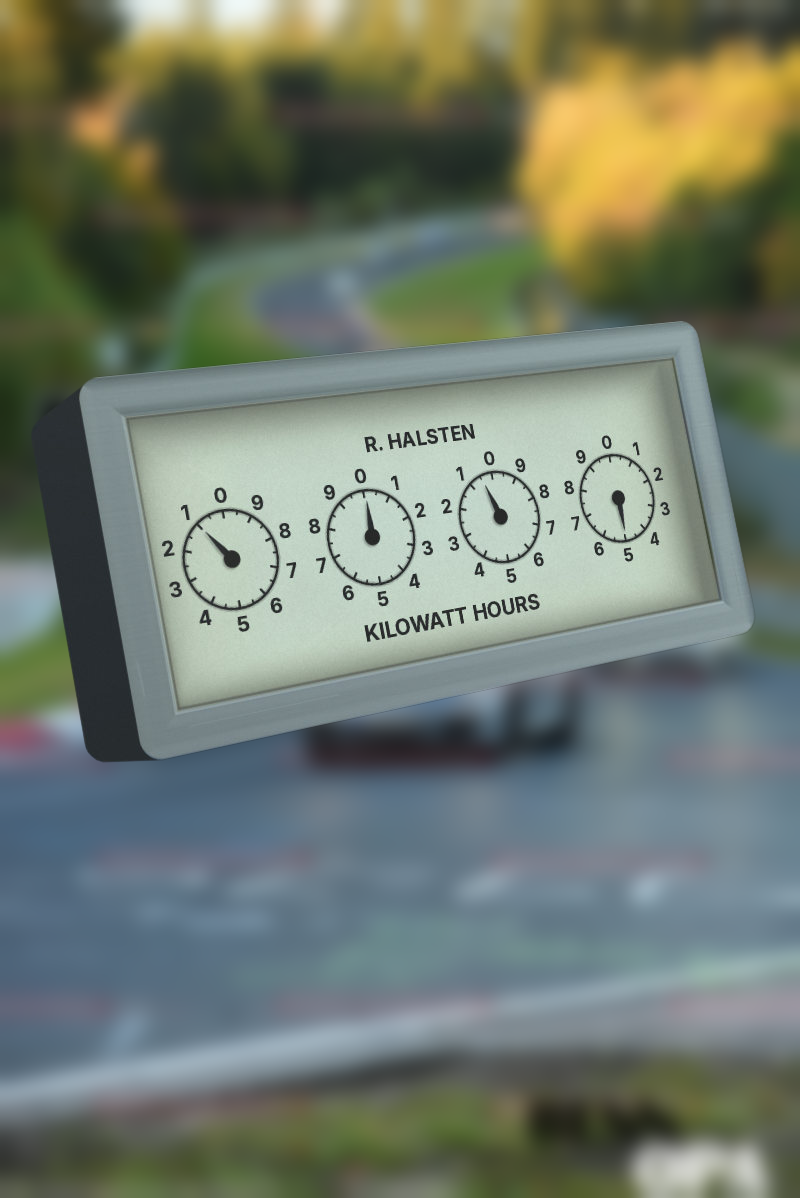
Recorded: 1005 kWh
